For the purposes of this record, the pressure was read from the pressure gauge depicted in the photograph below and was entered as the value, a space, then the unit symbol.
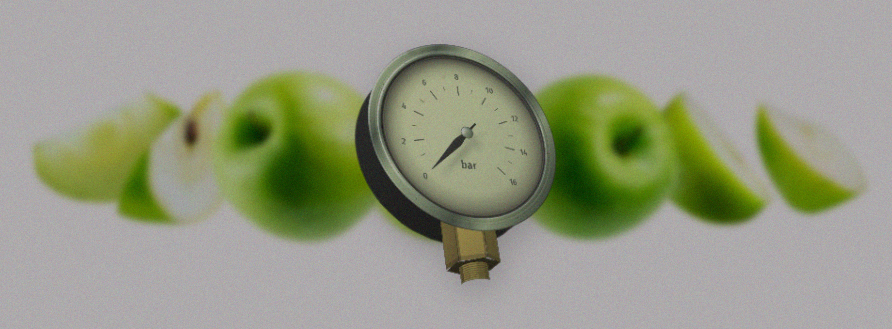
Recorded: 0 bar
